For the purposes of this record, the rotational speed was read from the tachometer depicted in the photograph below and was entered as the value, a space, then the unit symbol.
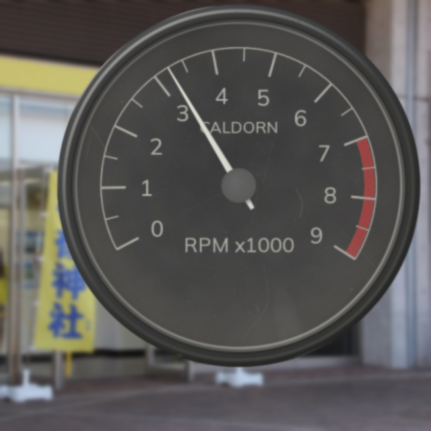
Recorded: 3250 rpm
